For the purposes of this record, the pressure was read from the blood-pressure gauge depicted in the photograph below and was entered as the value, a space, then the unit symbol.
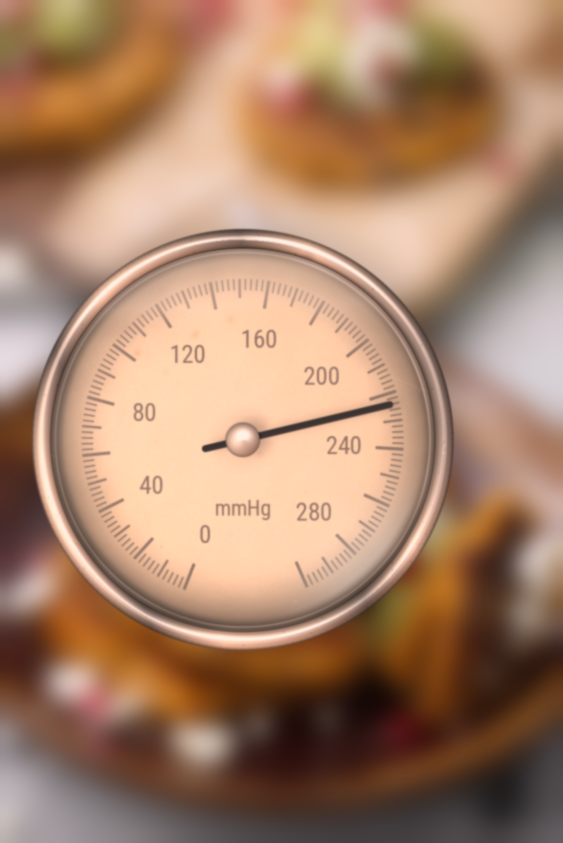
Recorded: 224 mmHg
